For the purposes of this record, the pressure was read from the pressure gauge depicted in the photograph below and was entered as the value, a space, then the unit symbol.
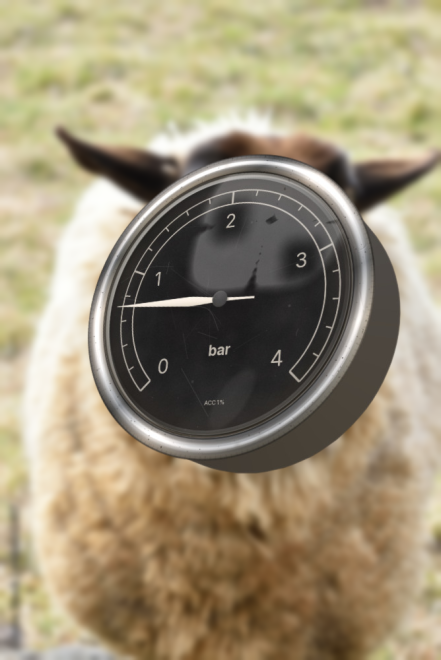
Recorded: 0.7 bar
